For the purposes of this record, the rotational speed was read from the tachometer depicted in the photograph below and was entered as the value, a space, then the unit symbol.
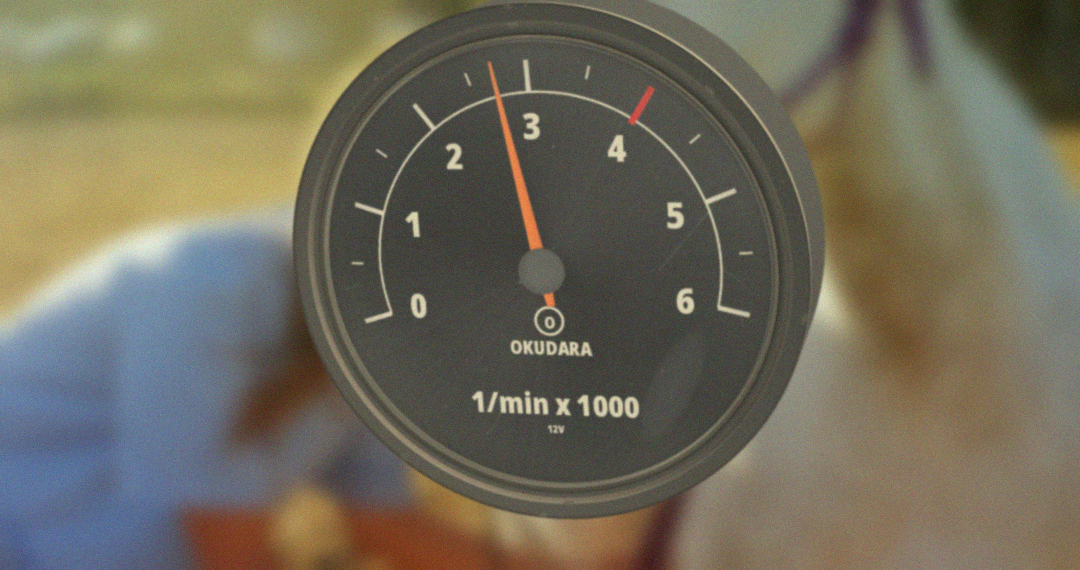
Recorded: 2750 rpm
